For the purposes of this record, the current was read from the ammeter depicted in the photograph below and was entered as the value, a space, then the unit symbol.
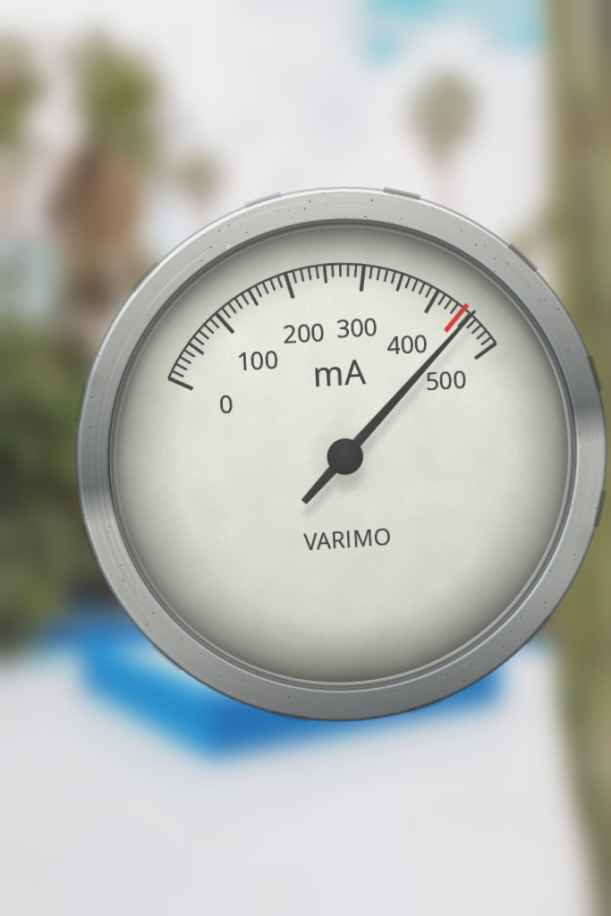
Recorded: 450 mA
